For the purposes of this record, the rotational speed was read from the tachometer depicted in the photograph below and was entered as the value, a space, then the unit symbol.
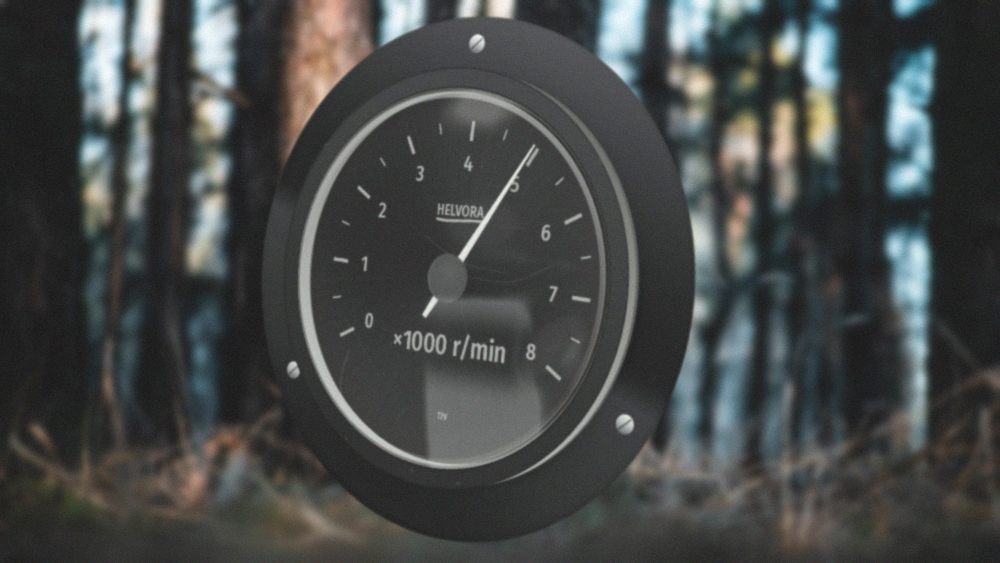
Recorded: 5000 rpm
